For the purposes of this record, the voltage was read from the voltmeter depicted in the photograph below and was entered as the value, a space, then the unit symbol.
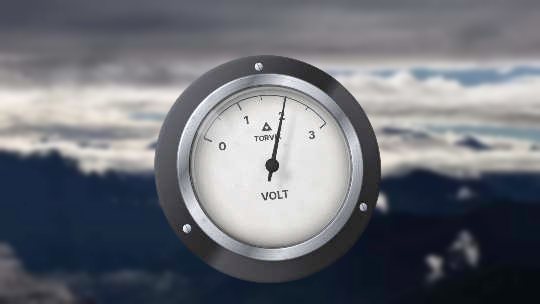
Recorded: 2 V
